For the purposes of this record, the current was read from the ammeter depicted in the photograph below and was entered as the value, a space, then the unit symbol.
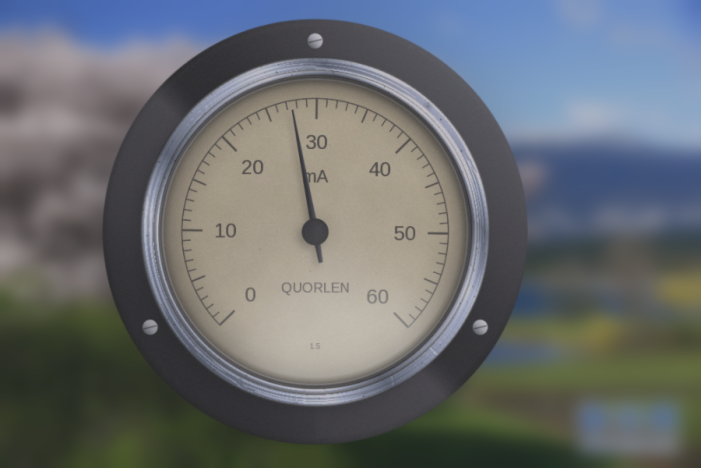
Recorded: 27.5 mA
